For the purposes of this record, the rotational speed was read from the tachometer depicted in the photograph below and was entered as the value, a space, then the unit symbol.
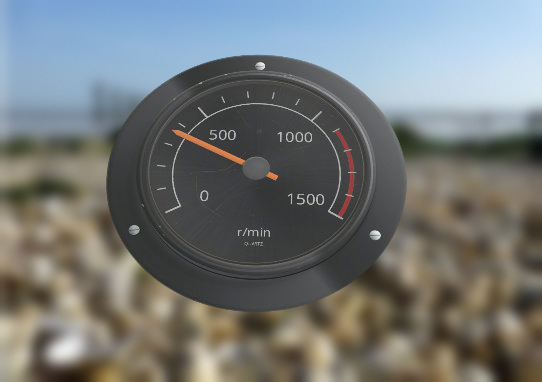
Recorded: 350 rpm
